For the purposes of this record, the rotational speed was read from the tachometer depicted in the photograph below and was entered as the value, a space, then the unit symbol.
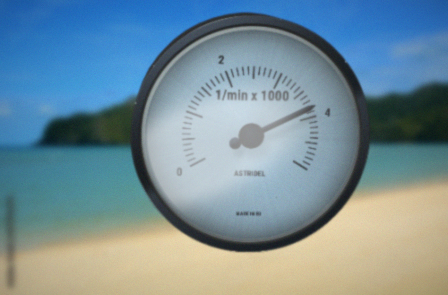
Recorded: 3800 rpm
